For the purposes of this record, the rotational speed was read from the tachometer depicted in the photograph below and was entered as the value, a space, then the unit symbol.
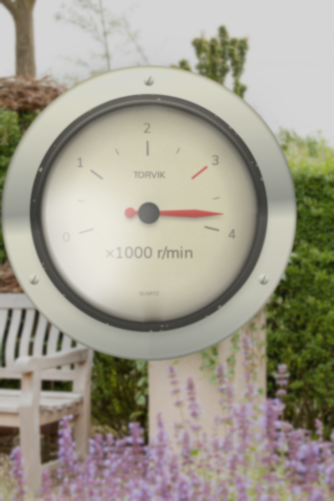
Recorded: 3750 rpm
